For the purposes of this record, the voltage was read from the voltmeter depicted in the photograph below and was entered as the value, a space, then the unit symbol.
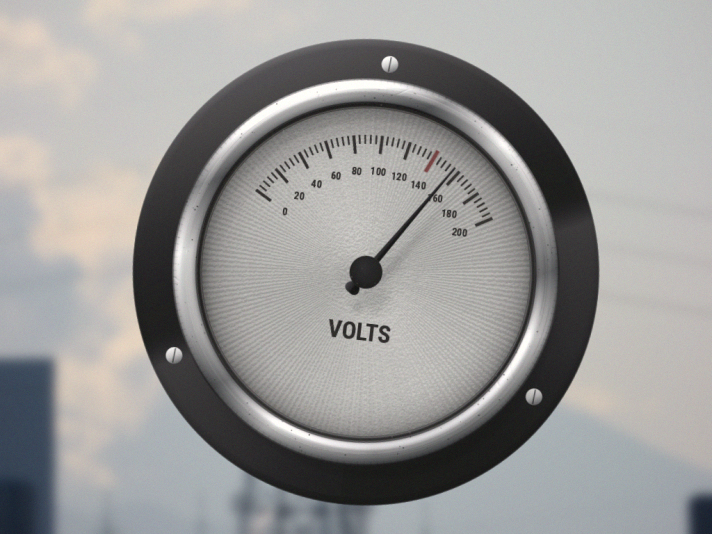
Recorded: 156 V
